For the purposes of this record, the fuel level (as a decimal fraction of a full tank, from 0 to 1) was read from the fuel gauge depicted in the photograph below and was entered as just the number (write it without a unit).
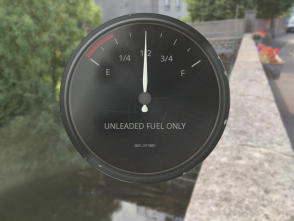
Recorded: 0.5
